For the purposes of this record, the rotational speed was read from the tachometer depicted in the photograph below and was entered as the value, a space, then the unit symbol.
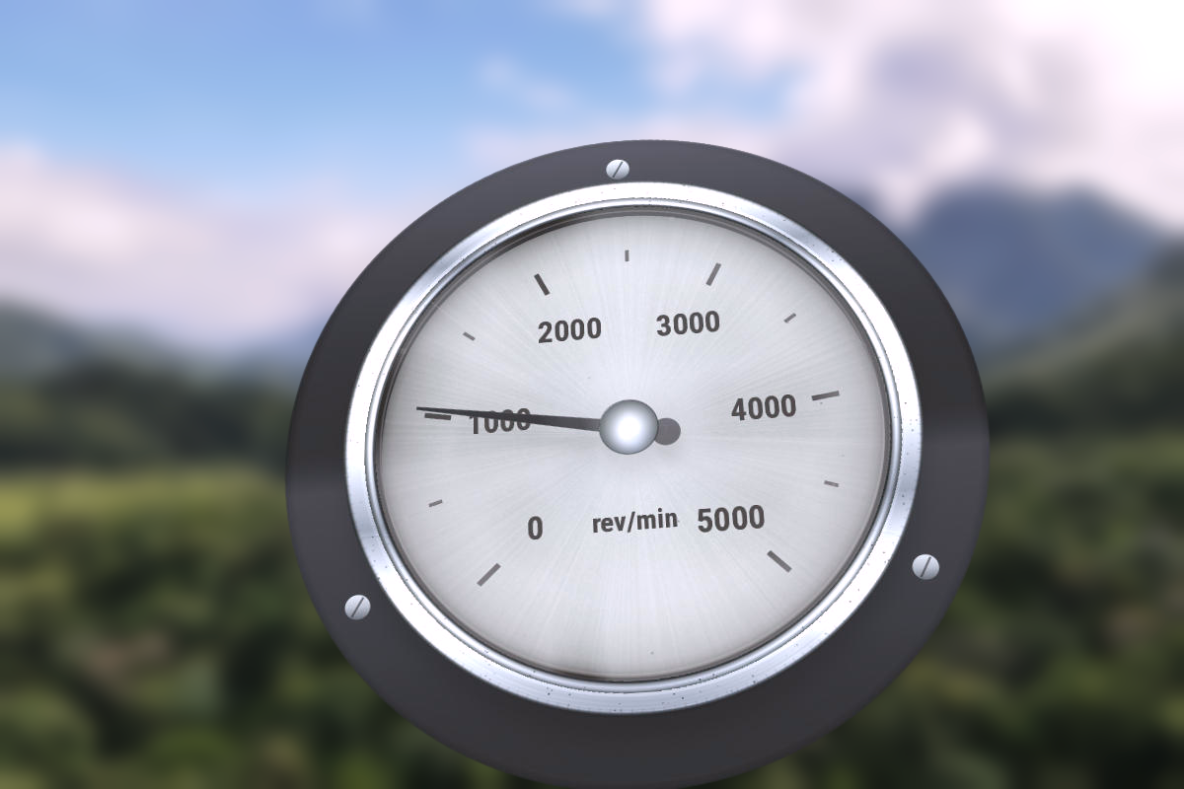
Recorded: 1000 rpm
